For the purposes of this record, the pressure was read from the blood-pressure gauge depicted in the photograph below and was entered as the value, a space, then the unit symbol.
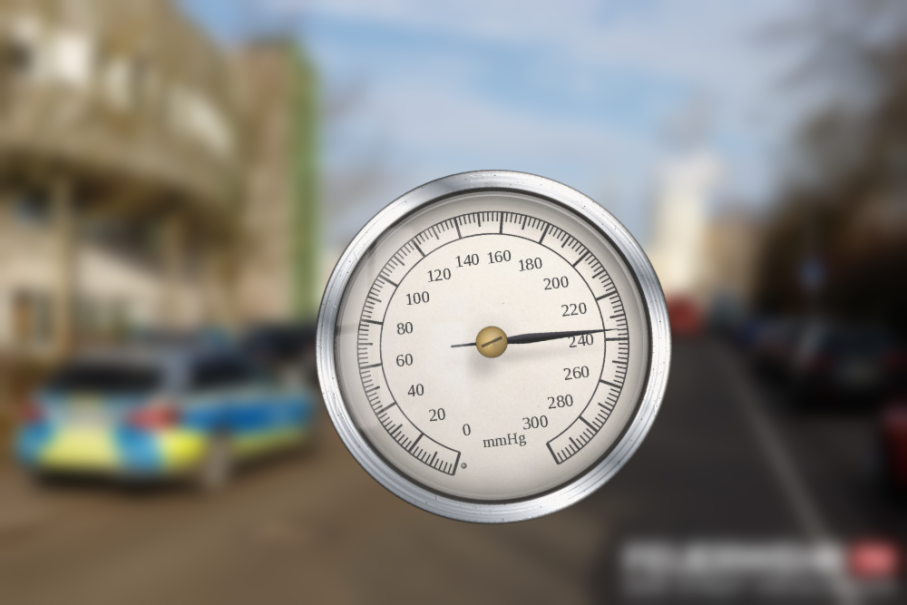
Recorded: 236 mmHg
